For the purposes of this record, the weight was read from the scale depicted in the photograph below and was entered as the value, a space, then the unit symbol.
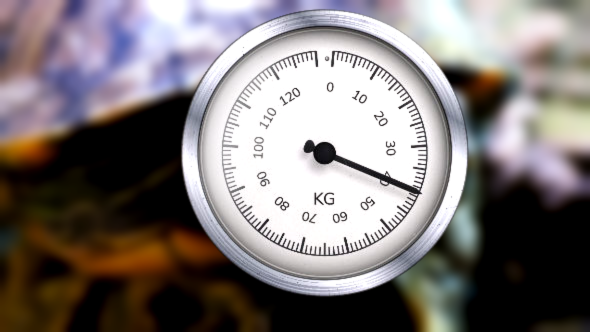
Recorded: 40 kg
